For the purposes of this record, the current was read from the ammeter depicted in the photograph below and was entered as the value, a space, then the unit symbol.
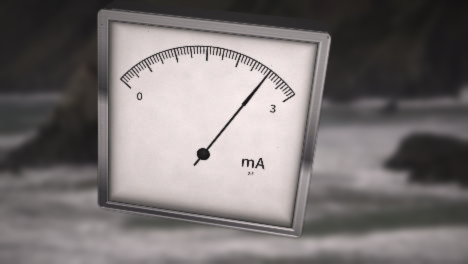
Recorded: 2.5 mA
